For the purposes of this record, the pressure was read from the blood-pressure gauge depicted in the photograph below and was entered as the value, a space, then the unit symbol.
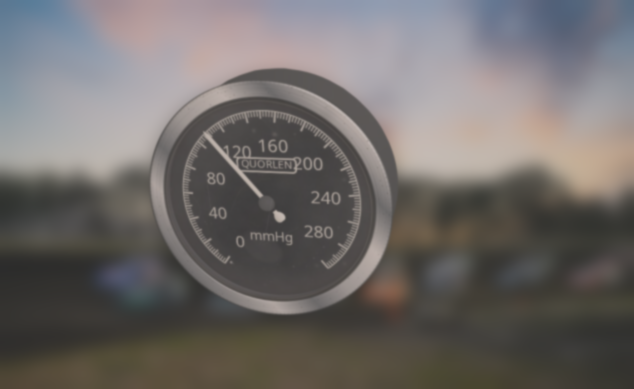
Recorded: 110 mmHg
